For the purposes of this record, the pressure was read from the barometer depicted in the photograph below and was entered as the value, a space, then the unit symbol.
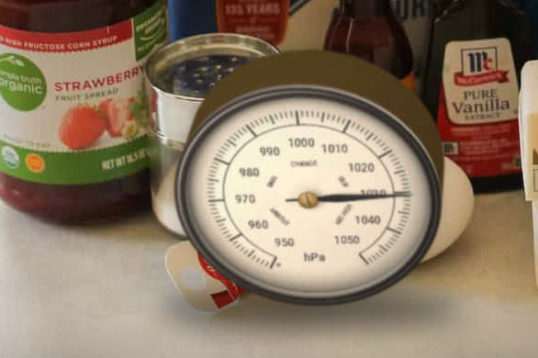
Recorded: 1030 hPa
